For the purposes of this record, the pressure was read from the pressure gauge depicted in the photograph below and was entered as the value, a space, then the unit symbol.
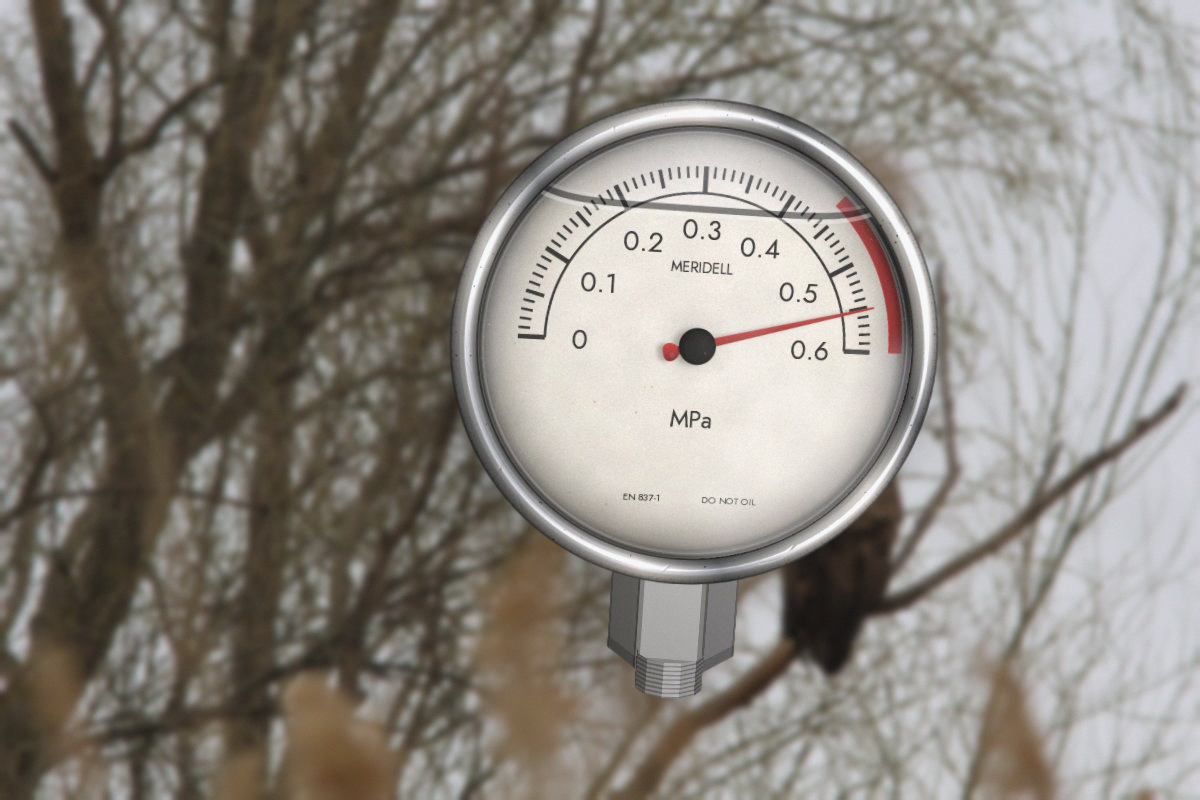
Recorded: 0.55 MPa
